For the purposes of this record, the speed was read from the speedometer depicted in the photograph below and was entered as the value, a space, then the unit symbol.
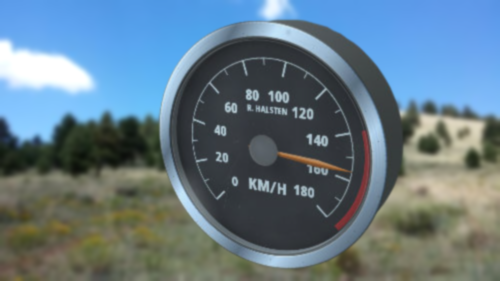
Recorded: 155 km/h
